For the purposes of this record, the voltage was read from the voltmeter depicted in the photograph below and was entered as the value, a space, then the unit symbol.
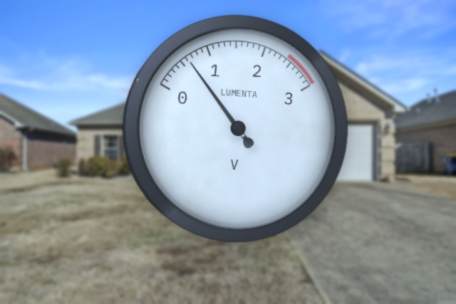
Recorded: 0.6 V
